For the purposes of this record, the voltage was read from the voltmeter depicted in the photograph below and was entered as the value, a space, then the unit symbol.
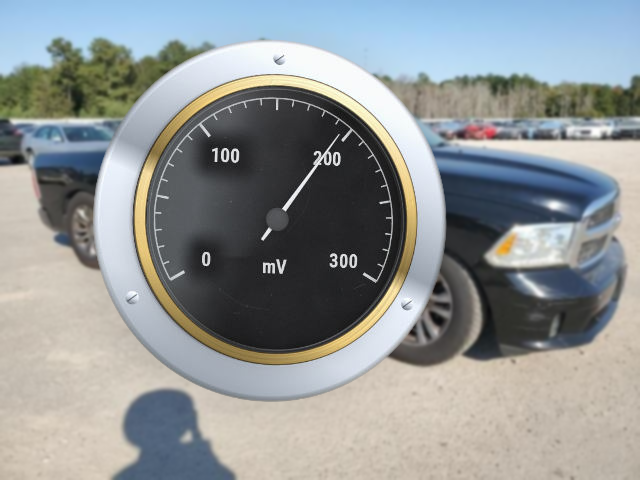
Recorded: 195 mV
